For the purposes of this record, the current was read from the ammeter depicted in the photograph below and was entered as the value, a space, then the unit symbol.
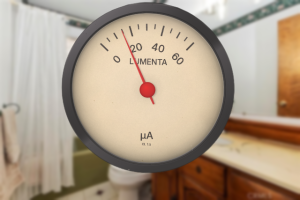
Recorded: 15 µA
